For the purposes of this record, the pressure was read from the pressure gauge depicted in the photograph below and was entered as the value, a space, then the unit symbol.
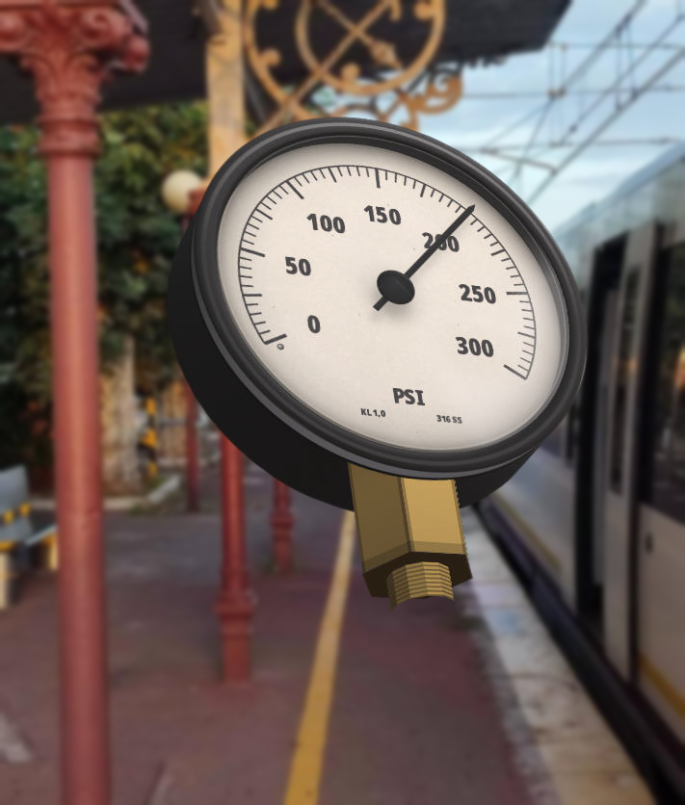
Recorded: 200 psi
